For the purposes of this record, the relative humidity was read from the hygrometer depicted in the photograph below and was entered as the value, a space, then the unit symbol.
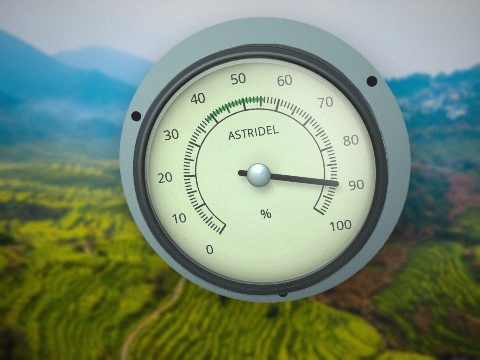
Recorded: 90 %
